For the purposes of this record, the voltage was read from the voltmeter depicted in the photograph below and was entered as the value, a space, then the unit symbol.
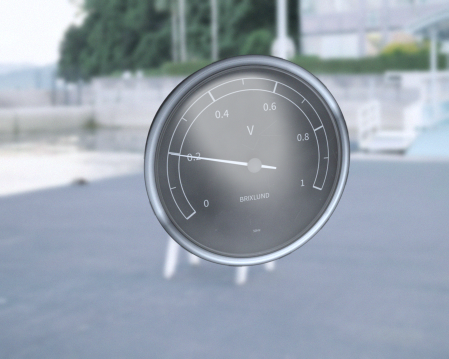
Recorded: 0.2 V
